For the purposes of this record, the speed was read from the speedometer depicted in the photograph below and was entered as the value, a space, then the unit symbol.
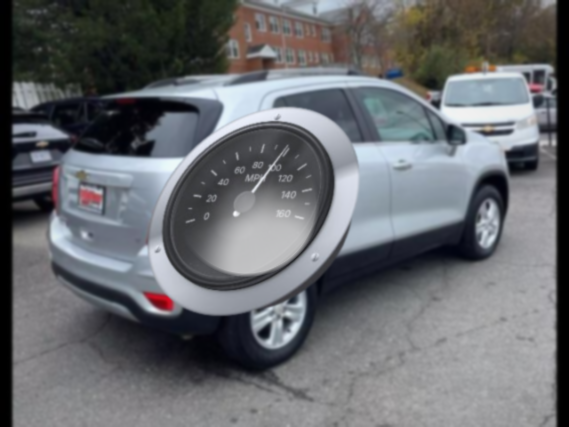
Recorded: 100 mph
